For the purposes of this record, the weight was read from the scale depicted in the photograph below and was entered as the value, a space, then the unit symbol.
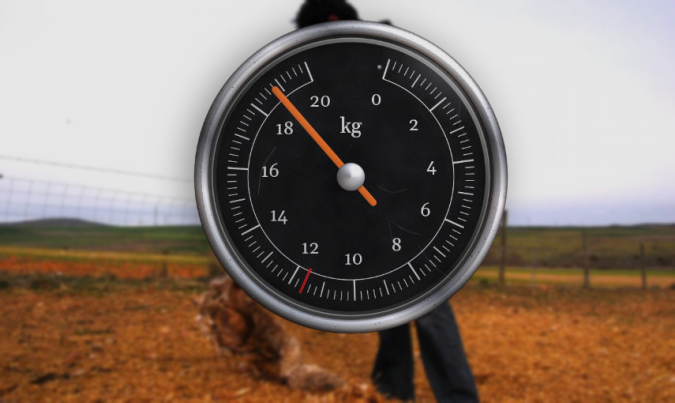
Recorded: 18.8 kg
